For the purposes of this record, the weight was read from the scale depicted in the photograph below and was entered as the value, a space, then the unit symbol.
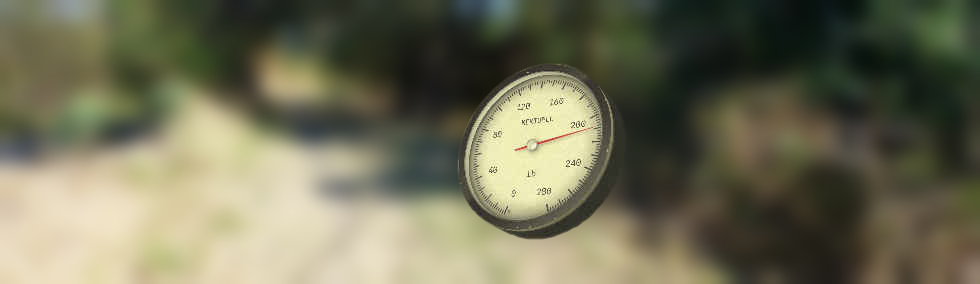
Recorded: 210 lb
